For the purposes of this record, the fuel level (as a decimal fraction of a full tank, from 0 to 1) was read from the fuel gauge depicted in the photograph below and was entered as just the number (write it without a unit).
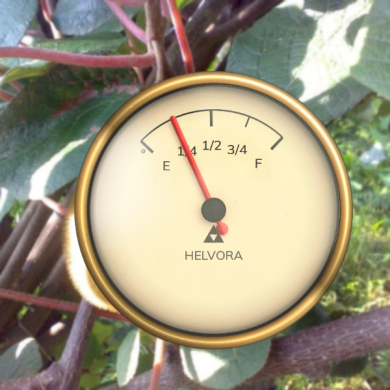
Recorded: 0.25
